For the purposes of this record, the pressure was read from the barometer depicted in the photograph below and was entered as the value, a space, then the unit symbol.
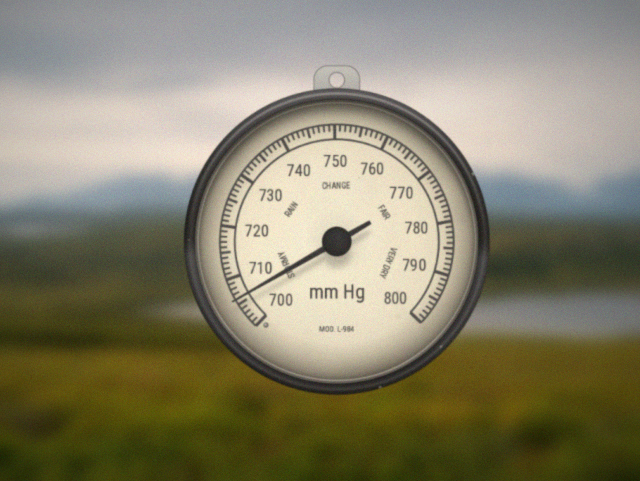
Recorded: 706 mmHg
